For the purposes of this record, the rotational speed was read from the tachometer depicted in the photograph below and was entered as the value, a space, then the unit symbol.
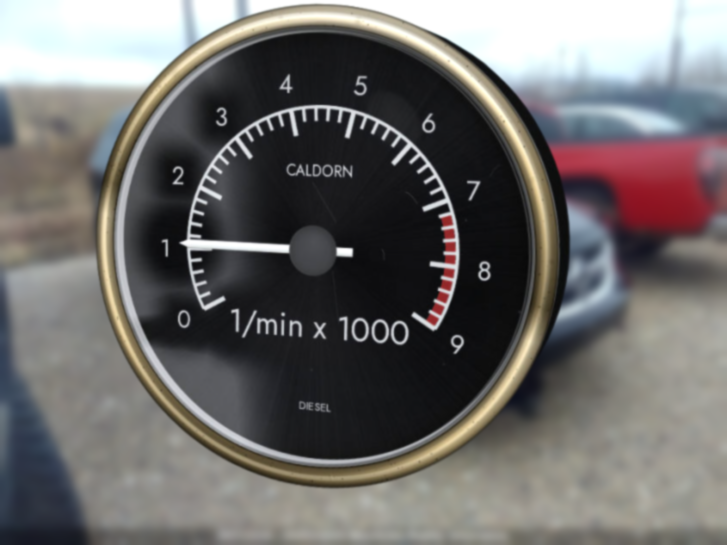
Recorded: 1100 rpm
